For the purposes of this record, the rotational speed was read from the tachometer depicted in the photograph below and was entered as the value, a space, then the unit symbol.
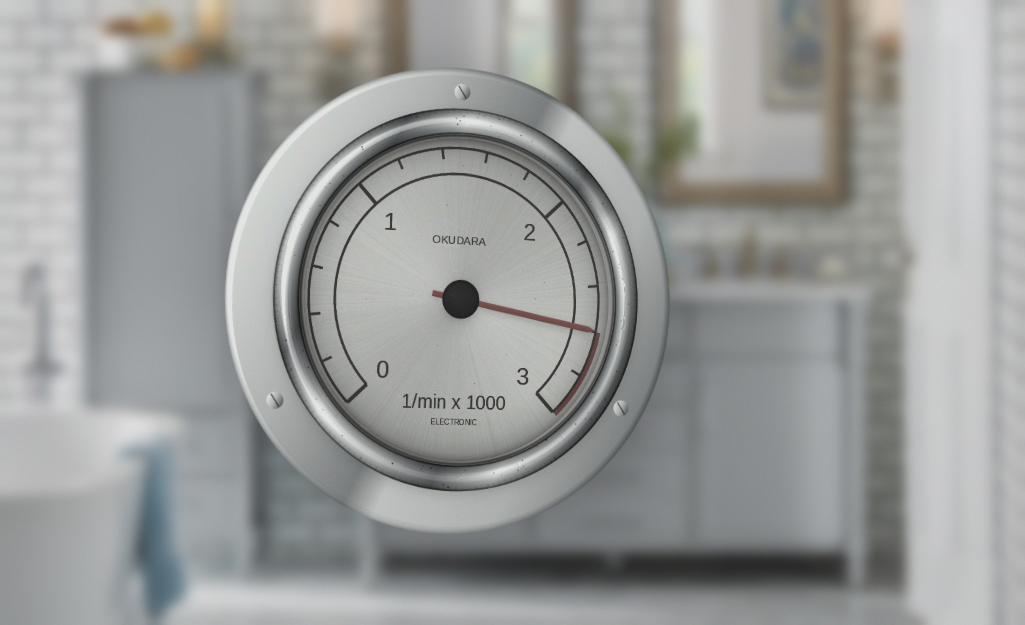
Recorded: 2600 rpm
